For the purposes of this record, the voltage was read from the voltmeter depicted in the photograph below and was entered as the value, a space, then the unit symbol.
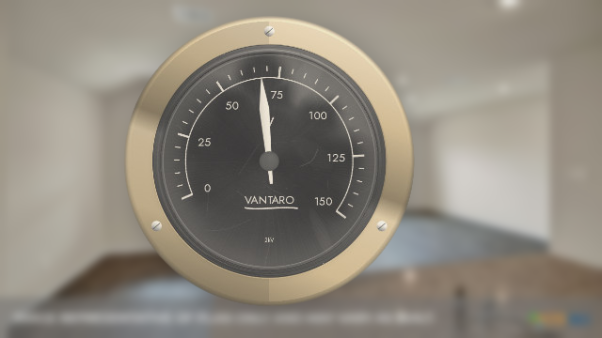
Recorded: 67.5 V
